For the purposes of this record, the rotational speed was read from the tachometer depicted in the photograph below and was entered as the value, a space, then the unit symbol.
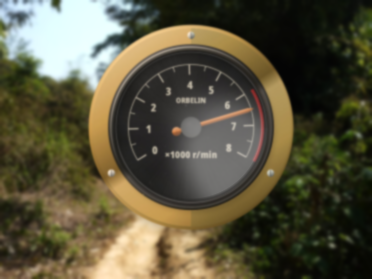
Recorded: 6500 rpm
